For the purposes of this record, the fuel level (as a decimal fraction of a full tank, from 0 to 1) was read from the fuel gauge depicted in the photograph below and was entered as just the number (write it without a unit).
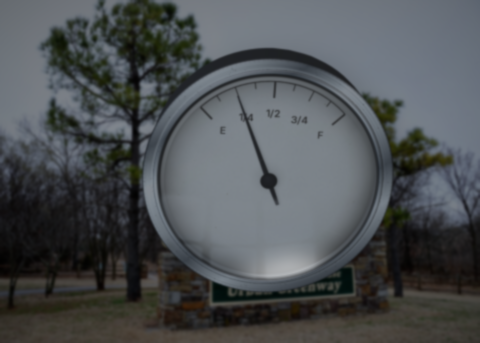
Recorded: 0.25
